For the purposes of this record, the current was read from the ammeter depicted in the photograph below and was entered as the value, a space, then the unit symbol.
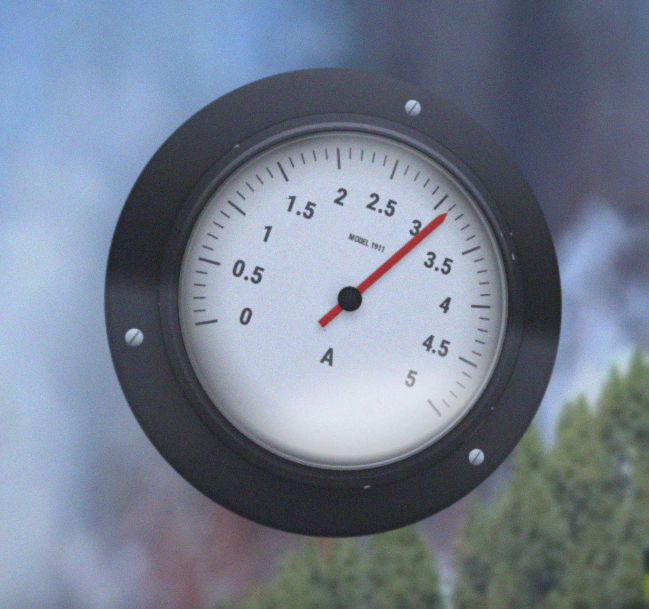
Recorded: 3.1 A
